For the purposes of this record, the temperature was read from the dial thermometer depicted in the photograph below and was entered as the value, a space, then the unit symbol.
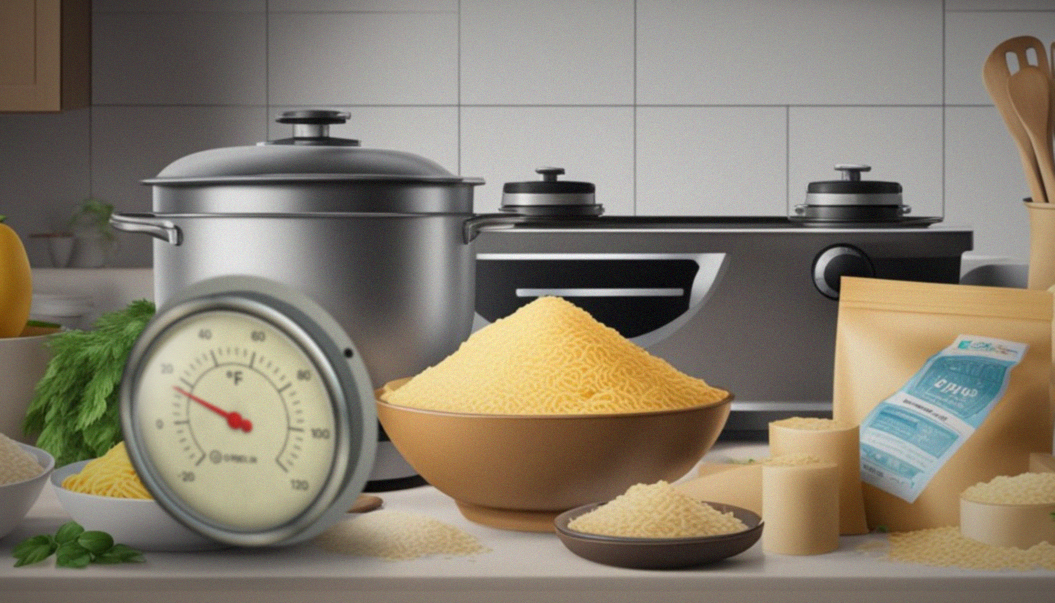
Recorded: 16 °F
